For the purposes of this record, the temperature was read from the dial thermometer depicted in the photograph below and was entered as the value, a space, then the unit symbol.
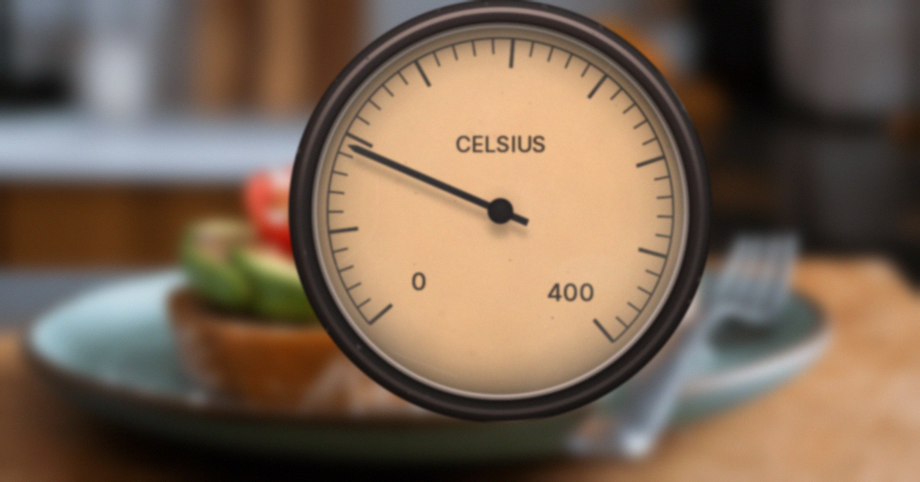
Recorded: 95 °C
